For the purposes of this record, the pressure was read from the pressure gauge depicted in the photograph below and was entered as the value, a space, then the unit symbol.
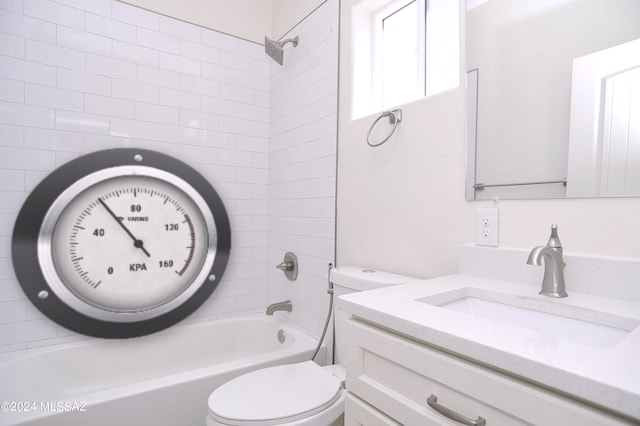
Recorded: 60 kPa
